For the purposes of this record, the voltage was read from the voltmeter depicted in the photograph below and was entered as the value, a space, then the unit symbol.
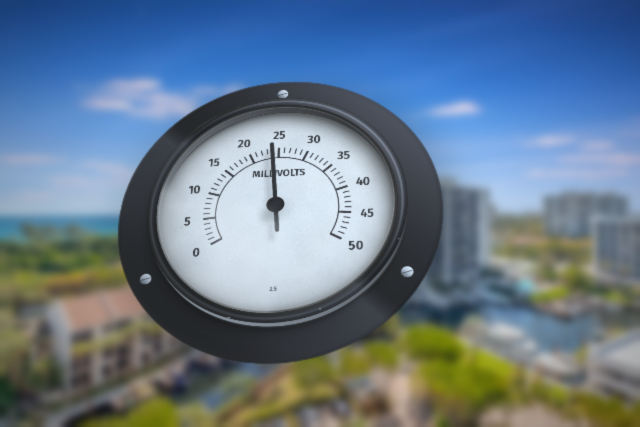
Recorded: 24 mV
